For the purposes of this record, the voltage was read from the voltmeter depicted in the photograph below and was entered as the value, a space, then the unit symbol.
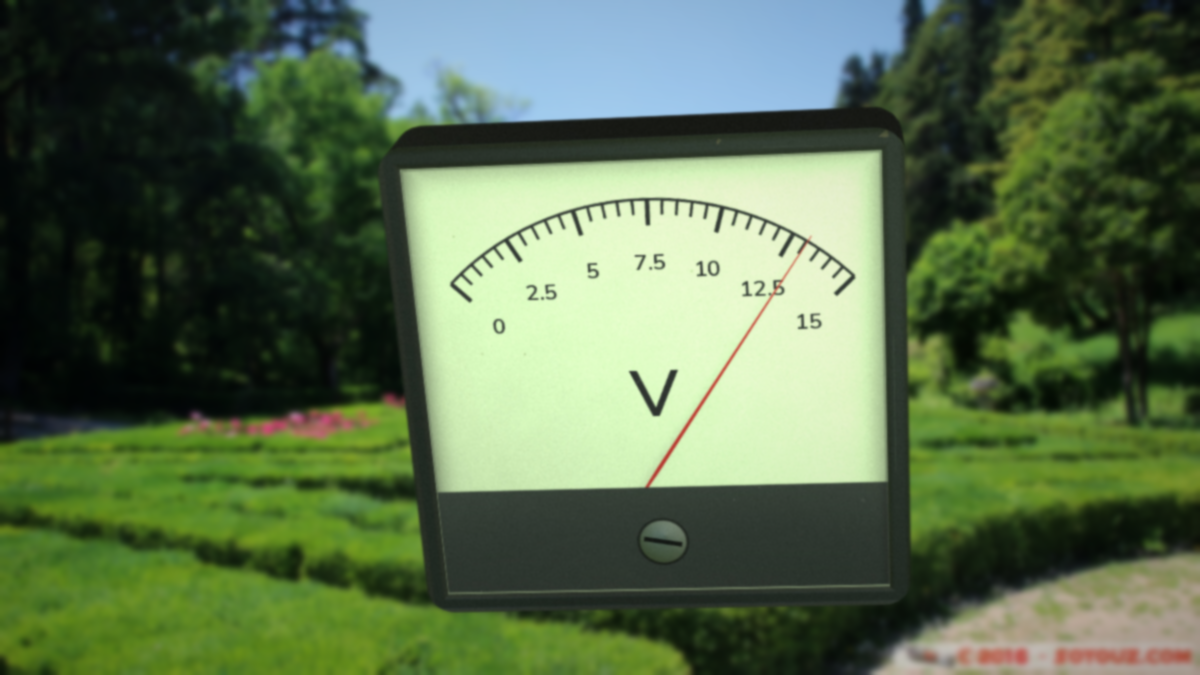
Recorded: 13 V
